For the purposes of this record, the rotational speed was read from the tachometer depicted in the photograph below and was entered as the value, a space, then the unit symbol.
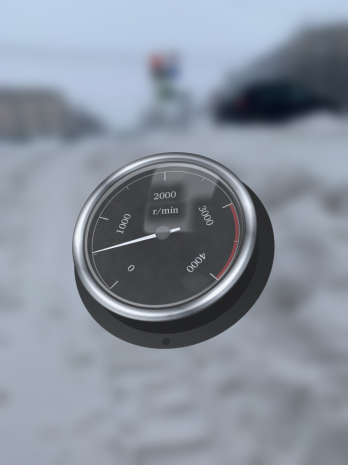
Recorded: 500 rpm
